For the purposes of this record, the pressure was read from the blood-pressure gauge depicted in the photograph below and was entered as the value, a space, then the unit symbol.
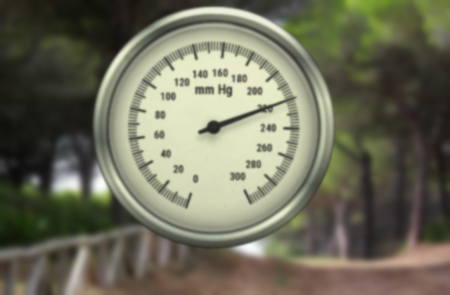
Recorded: 220 mmHg
